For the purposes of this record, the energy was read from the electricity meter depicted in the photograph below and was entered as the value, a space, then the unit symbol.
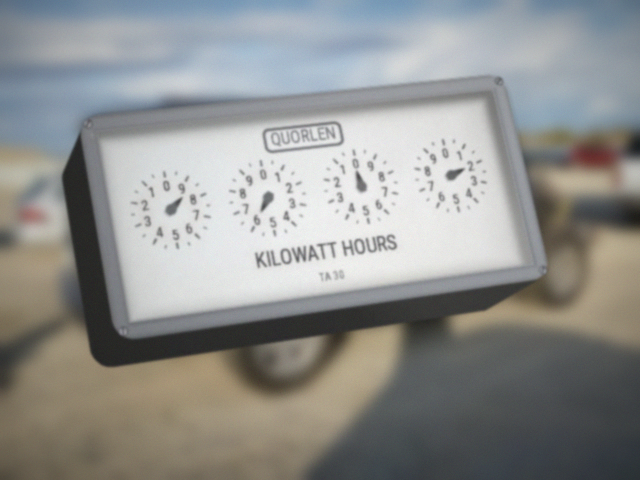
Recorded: 8602 kWh
